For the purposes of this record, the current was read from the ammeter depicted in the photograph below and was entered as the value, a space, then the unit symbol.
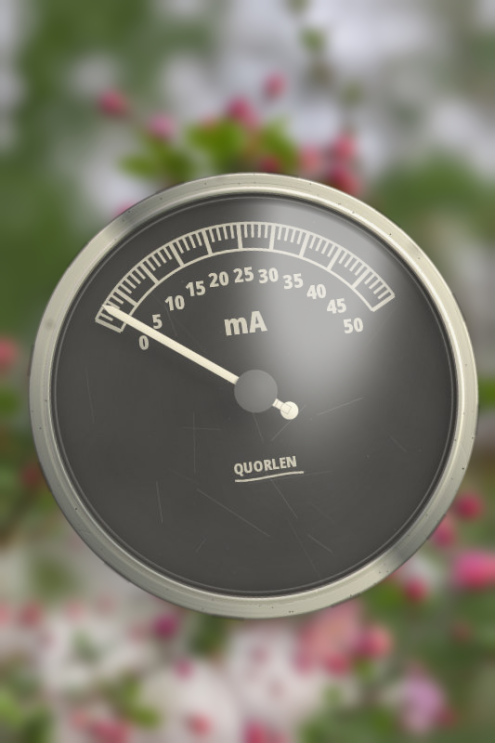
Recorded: 2 mA
